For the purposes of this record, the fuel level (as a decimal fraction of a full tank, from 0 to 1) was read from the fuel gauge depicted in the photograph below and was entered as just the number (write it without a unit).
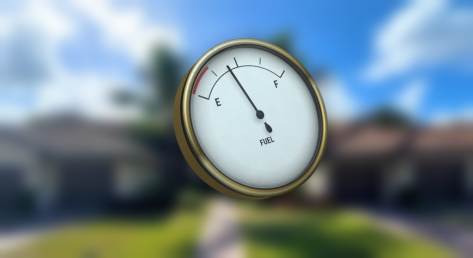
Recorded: 0.375
